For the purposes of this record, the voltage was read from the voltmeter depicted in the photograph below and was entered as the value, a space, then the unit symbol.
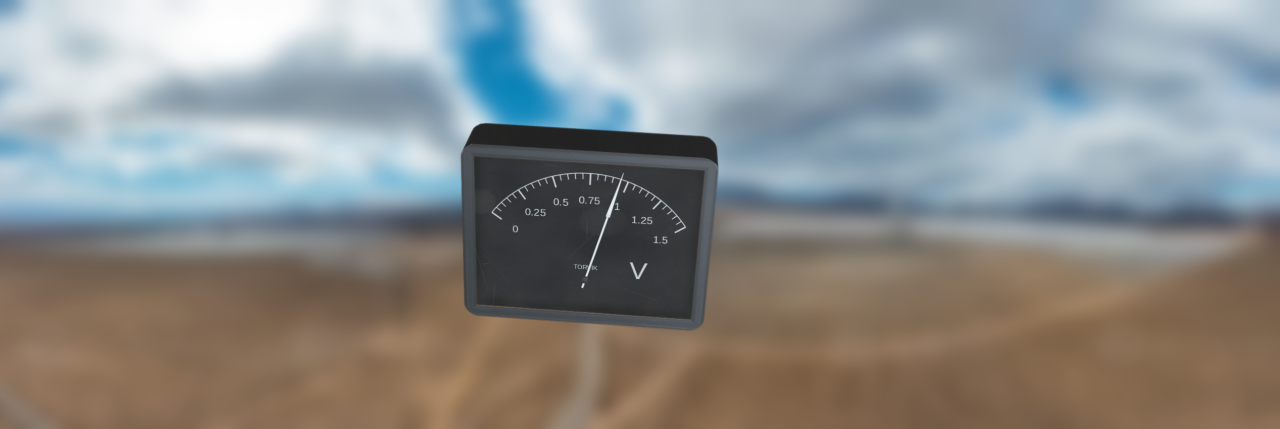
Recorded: 0.95 V
